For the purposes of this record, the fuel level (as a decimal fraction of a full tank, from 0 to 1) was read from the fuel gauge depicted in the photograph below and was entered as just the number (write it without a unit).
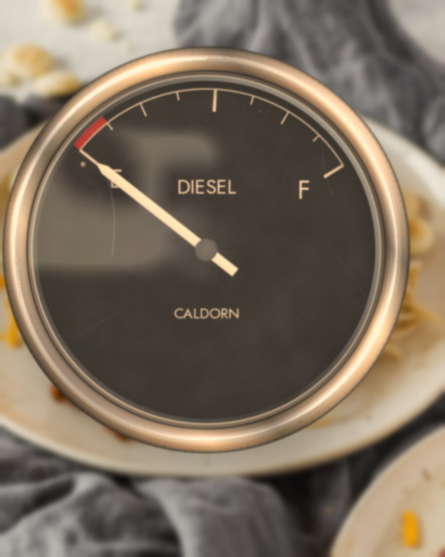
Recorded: 0
